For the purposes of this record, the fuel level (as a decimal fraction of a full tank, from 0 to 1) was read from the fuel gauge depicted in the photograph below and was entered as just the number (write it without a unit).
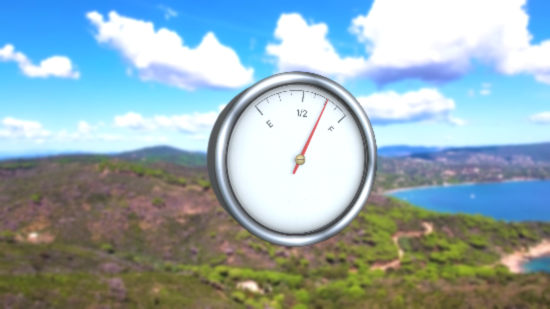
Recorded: 0.75
